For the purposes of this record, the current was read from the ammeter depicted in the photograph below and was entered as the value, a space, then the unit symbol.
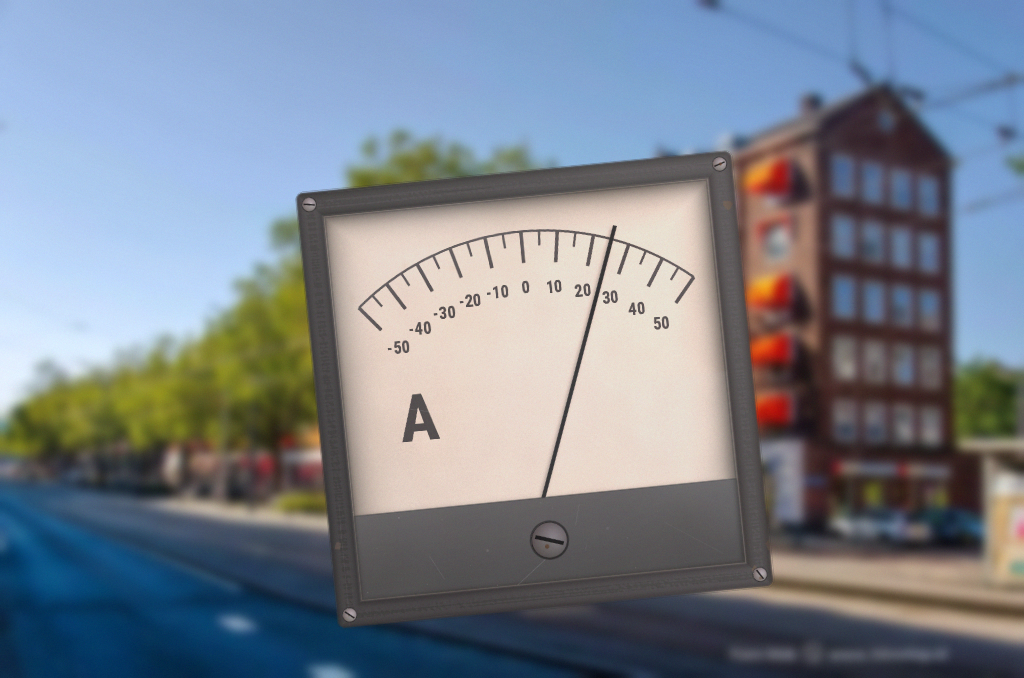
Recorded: 25 A
